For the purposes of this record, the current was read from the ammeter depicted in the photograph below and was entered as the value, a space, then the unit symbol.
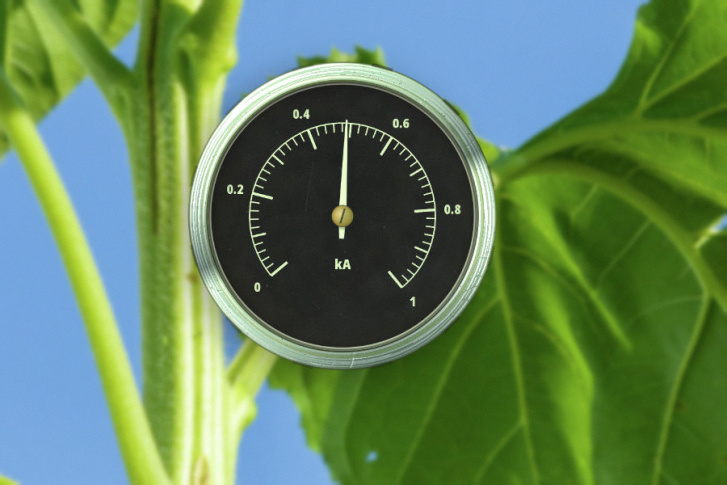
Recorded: 0.49 kA
